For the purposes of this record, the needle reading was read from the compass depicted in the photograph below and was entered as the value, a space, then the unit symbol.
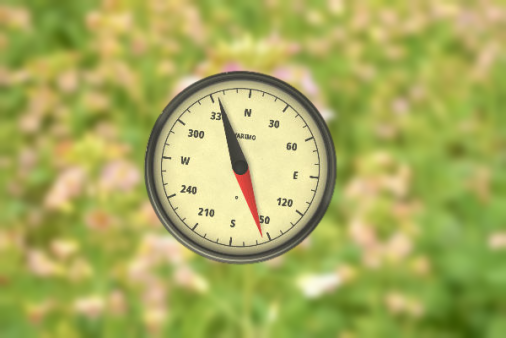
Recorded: 155 °
